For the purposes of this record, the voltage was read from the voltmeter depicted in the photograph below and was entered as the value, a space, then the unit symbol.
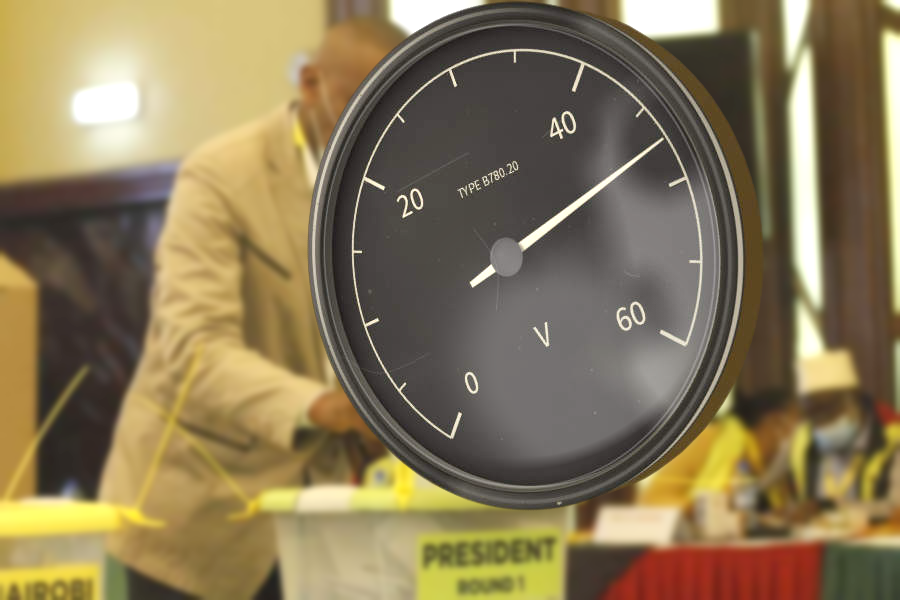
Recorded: 47.5 V
